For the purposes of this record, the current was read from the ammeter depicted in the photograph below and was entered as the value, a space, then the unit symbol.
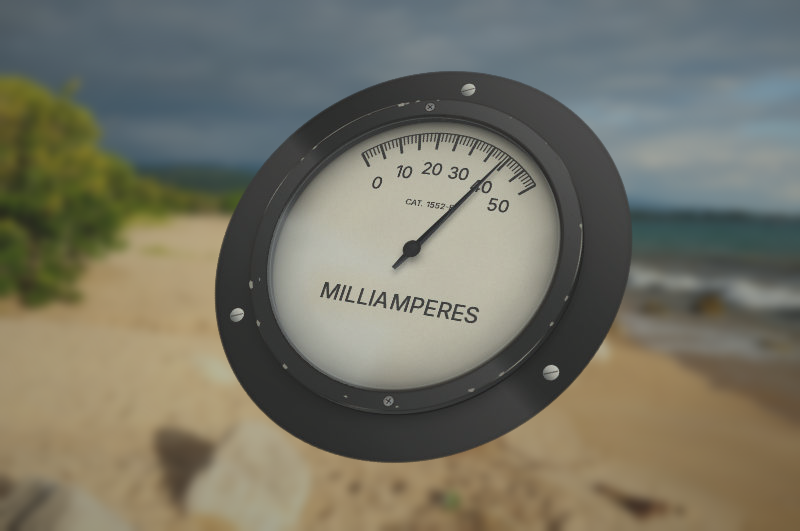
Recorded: 40 mA
